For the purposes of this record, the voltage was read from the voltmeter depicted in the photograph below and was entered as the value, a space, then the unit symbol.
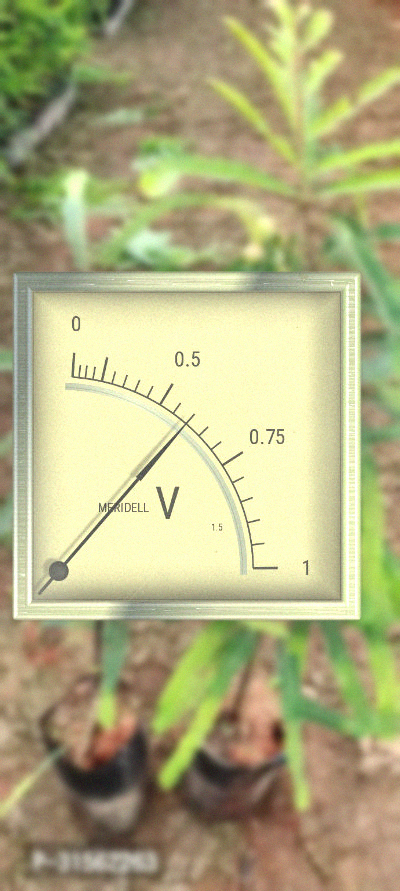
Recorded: 0.6 V
